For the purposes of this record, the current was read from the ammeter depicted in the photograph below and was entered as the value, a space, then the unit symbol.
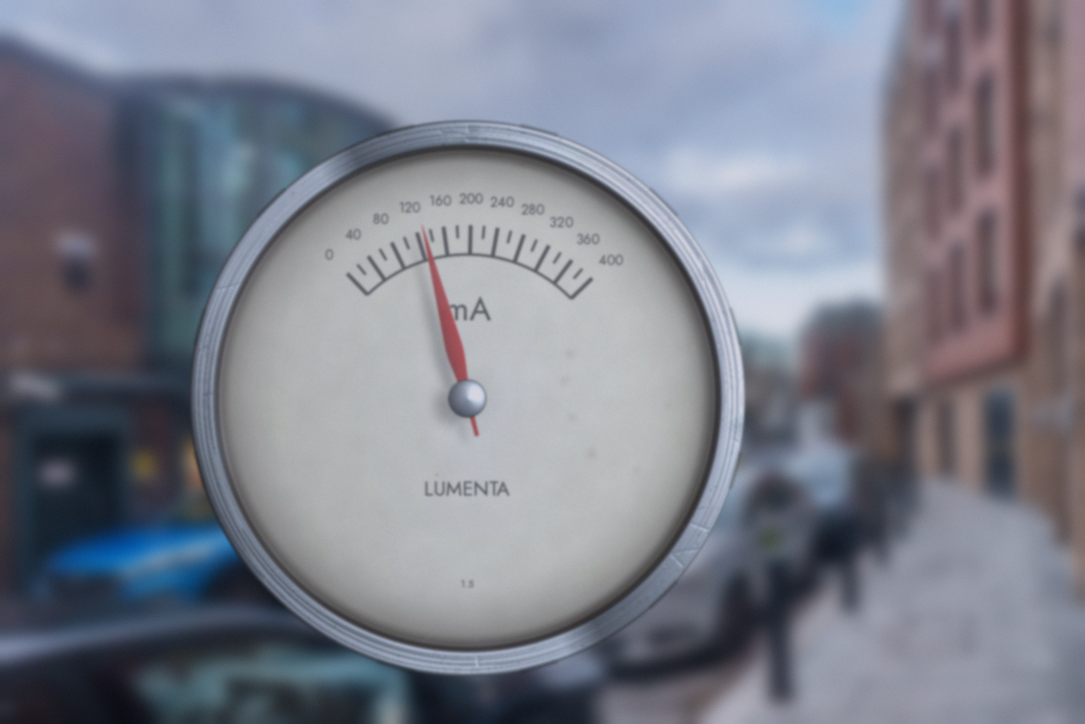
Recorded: 130 mA
